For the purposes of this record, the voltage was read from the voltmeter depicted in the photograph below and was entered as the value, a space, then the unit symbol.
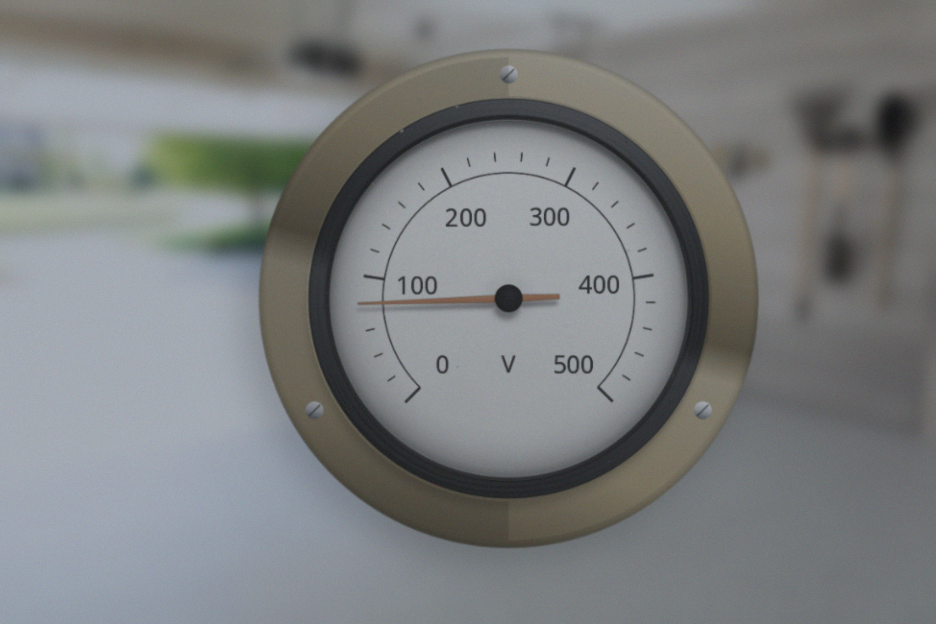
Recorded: 80 V
